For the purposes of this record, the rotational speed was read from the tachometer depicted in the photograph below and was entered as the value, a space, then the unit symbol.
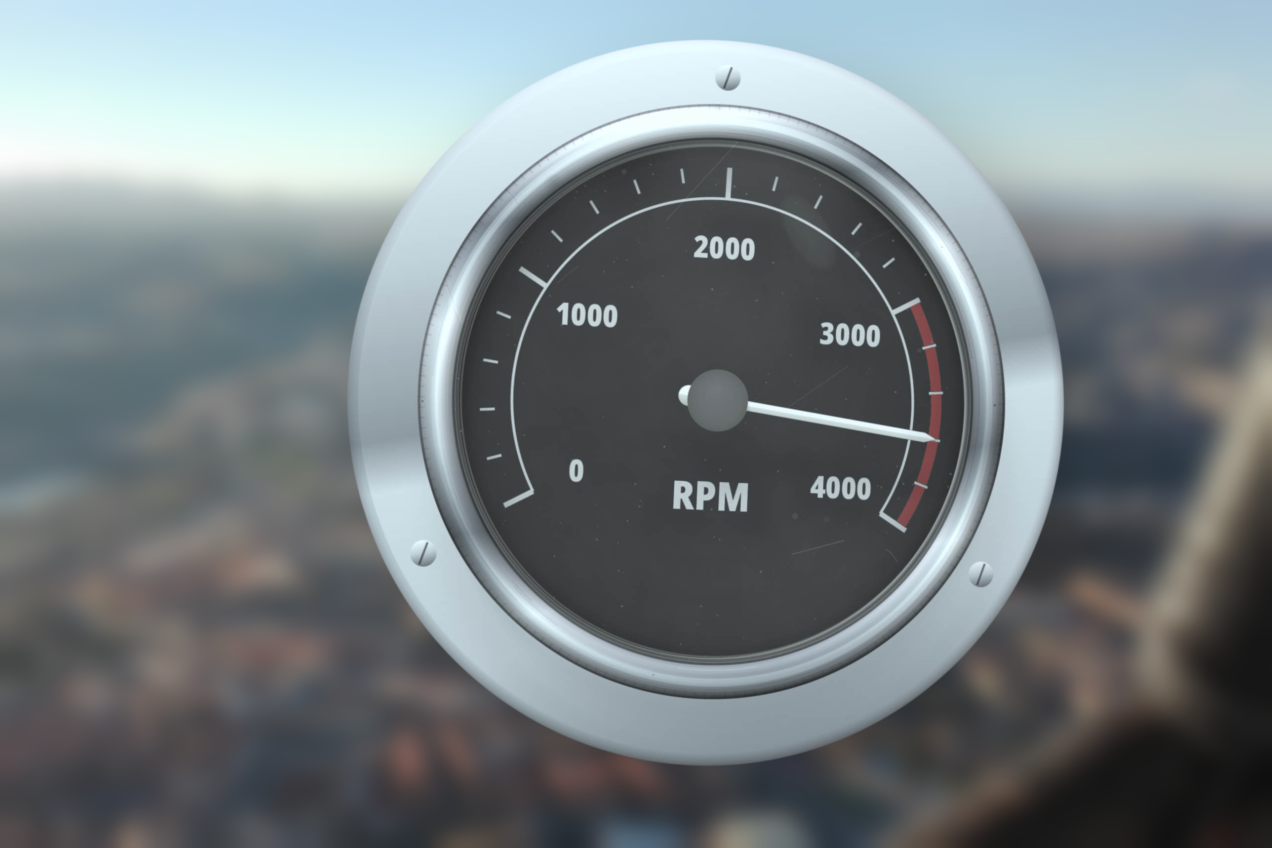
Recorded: 3600 rpm
